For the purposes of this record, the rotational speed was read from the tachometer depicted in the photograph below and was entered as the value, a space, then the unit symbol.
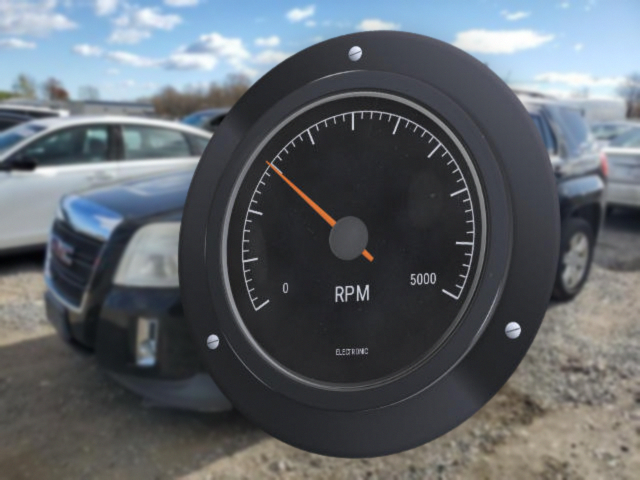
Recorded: 1500 rpm
